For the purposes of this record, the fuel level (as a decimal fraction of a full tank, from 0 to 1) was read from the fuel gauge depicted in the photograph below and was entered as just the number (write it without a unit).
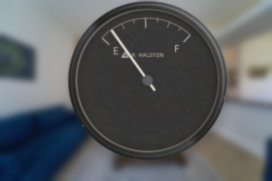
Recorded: 0.125
